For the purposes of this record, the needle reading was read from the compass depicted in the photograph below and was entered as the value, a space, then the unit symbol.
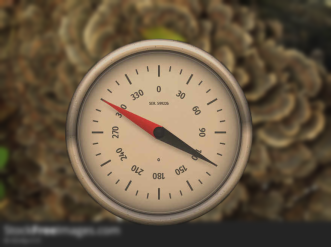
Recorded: 300 °
